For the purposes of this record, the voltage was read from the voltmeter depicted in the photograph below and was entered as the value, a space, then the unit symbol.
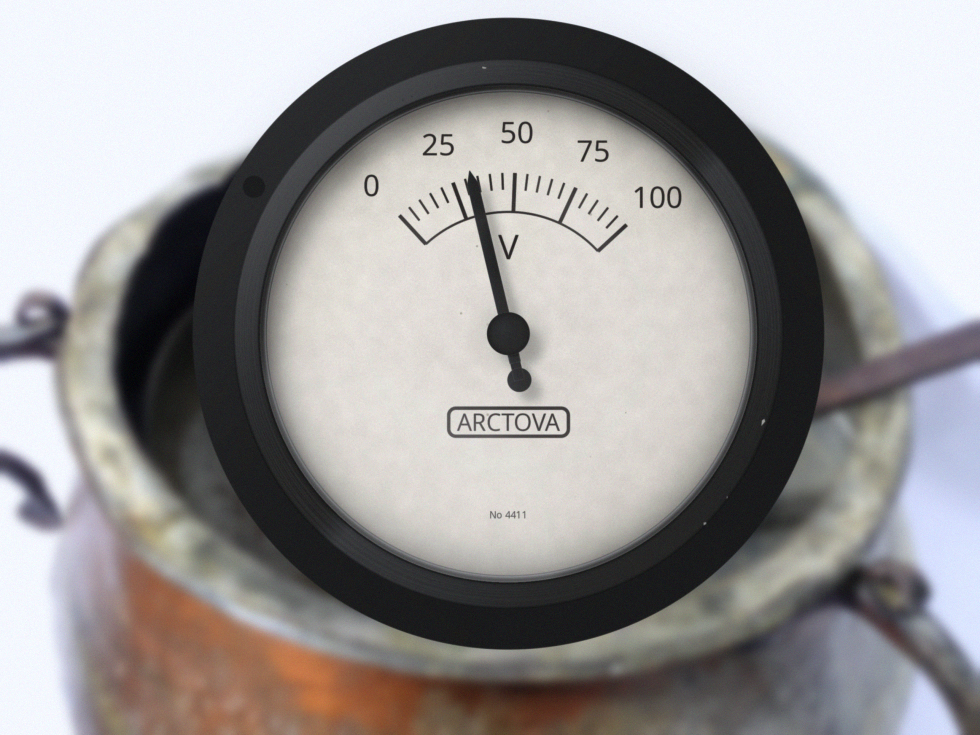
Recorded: 32.5 V
